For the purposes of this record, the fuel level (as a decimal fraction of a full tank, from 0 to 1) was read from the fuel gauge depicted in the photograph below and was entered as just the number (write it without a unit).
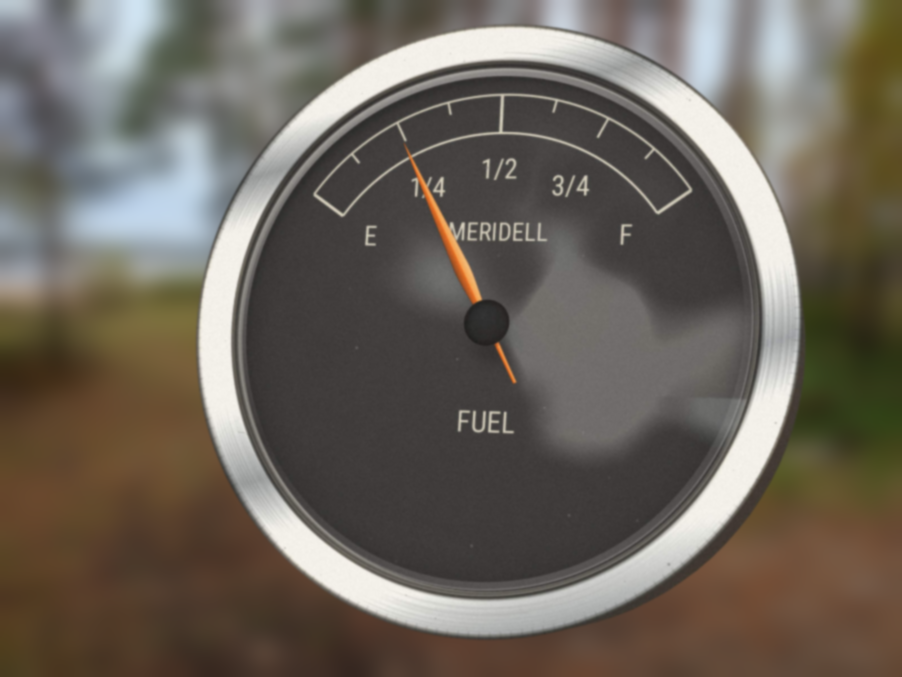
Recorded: 0.25
